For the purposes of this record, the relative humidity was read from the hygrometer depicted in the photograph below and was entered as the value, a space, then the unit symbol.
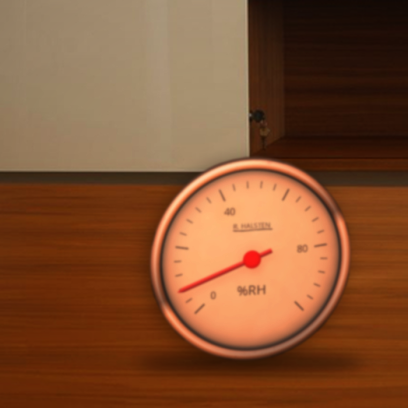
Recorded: 8 %
